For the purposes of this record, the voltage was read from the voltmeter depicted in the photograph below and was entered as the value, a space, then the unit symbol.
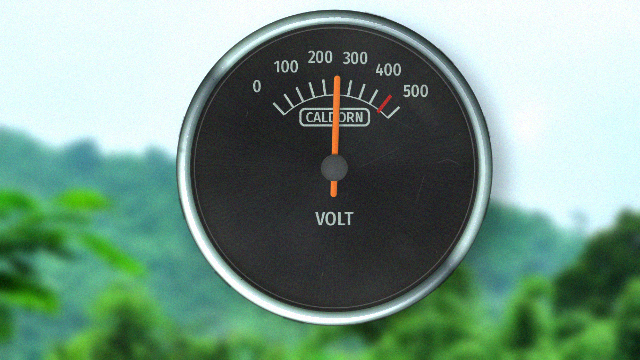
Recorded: 250 V
